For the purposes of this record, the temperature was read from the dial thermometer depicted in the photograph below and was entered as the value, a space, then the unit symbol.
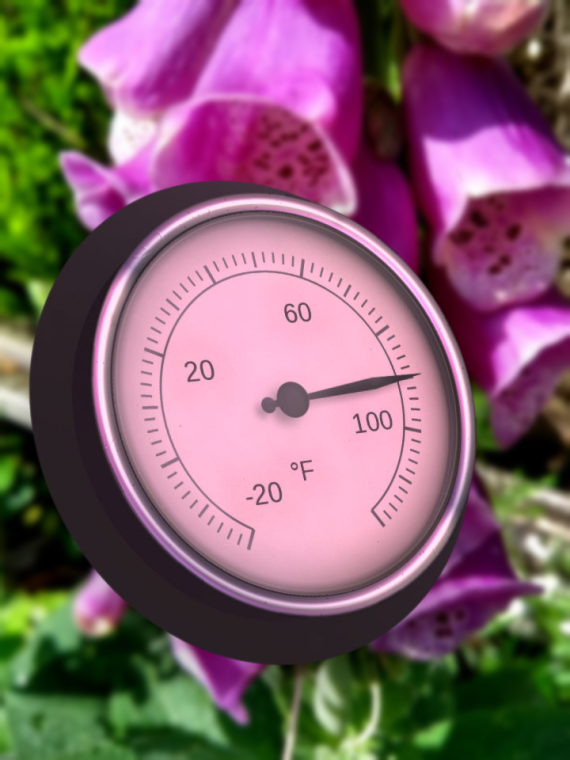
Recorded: 90 °F
